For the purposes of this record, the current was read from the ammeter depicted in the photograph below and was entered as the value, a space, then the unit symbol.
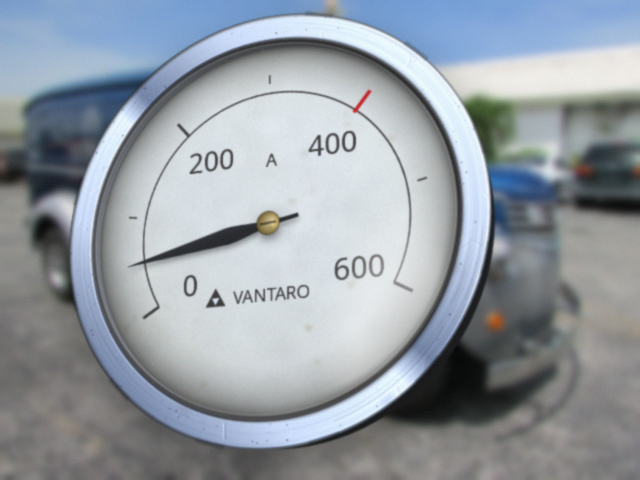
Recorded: 50 A
